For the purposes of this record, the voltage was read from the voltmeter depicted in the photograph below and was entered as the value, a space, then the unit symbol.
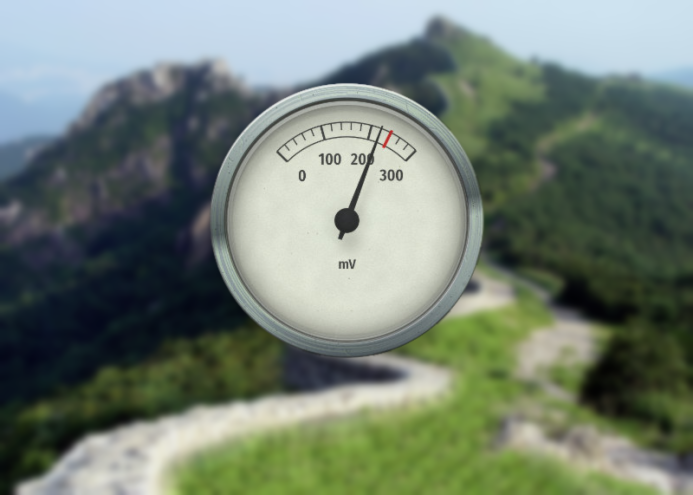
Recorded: 220 mV
